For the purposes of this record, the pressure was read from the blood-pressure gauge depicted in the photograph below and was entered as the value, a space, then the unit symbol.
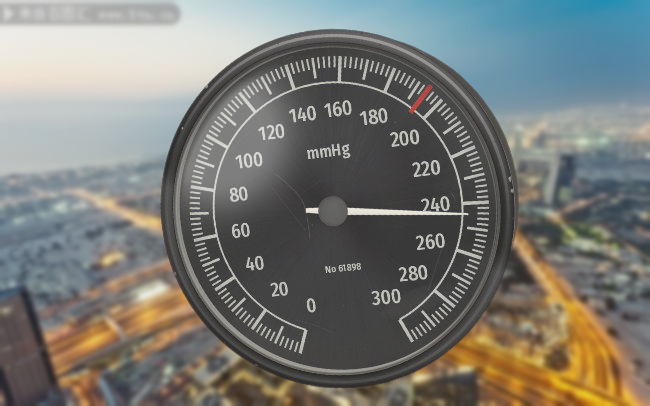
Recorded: 244 mmHg
